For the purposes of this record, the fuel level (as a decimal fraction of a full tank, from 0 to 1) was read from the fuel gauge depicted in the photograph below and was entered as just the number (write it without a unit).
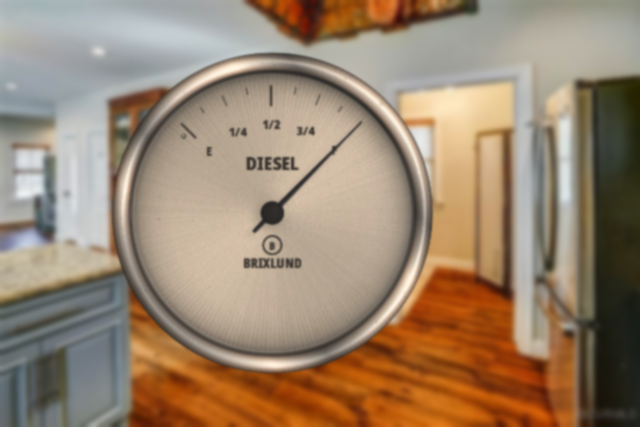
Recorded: 1
